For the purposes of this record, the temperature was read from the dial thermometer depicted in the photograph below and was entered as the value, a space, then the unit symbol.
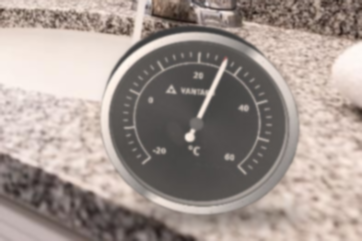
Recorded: 26 °C
